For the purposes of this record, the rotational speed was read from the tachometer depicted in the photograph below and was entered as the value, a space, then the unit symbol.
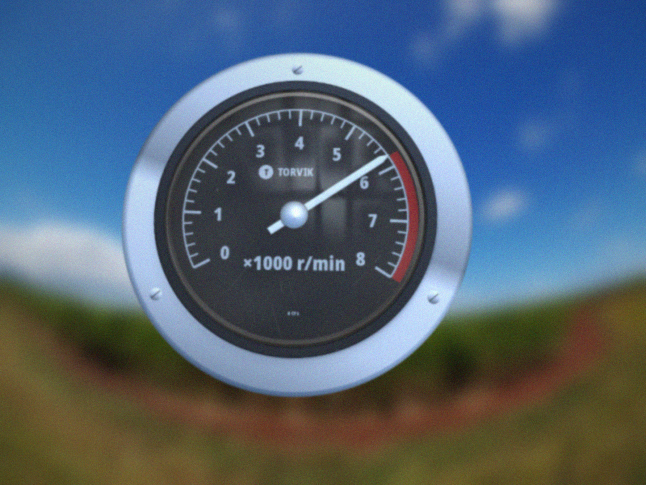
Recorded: 5800 rpm
